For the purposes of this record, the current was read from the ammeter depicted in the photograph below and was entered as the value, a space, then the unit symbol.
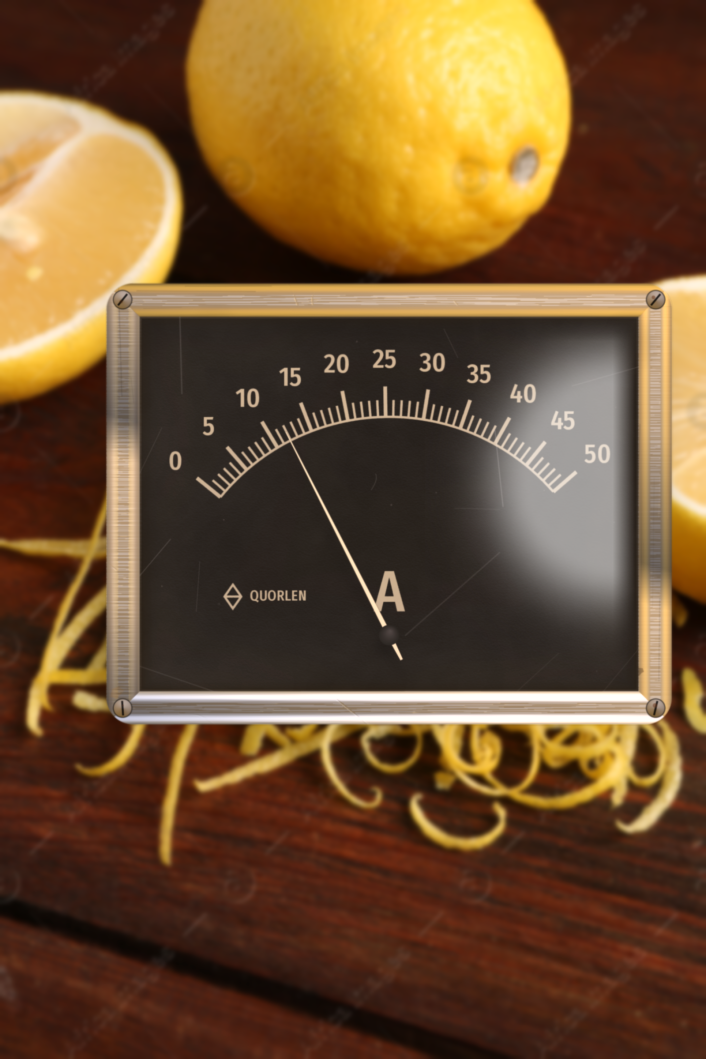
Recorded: 12 A
